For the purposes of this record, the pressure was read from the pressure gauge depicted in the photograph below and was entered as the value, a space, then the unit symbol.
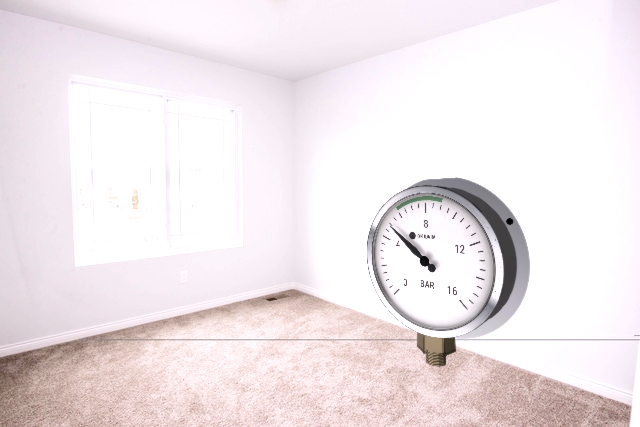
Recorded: 5 bar
